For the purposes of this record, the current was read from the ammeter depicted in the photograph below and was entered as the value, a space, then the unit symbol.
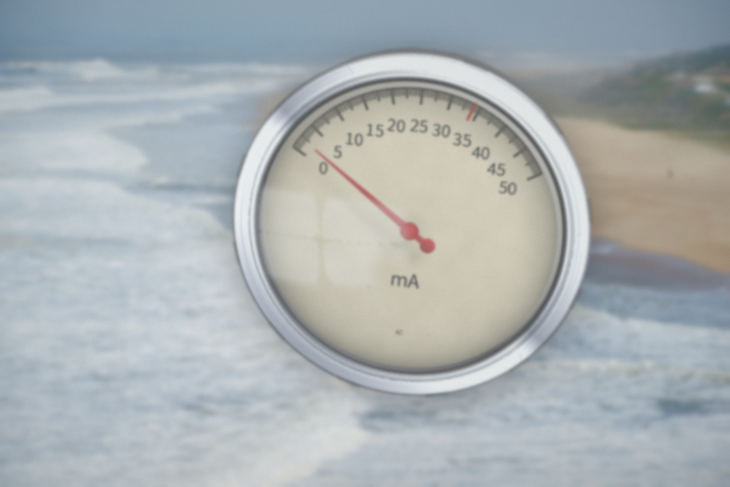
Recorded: 2.5 mA
